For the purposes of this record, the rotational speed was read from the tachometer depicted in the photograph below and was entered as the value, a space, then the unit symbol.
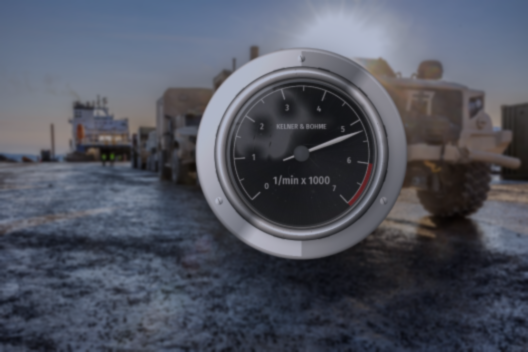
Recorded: 5250 rpm
